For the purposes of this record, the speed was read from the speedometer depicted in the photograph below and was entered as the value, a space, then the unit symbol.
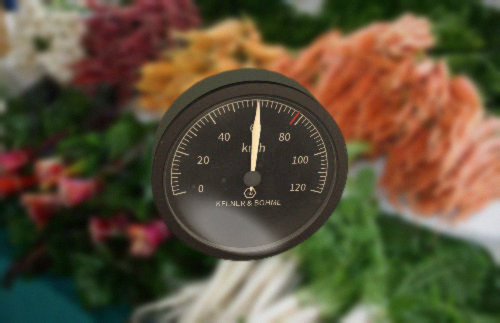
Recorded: 60 km/h
